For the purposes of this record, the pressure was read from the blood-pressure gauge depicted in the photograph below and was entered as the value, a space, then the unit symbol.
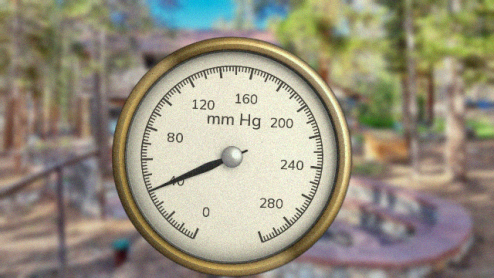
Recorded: 40 mmHg
